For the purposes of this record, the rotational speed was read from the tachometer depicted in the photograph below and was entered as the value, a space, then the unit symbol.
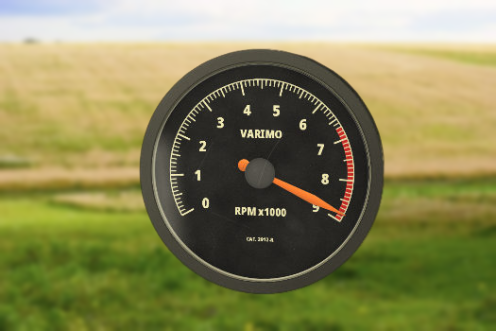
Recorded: 8800 rpm
